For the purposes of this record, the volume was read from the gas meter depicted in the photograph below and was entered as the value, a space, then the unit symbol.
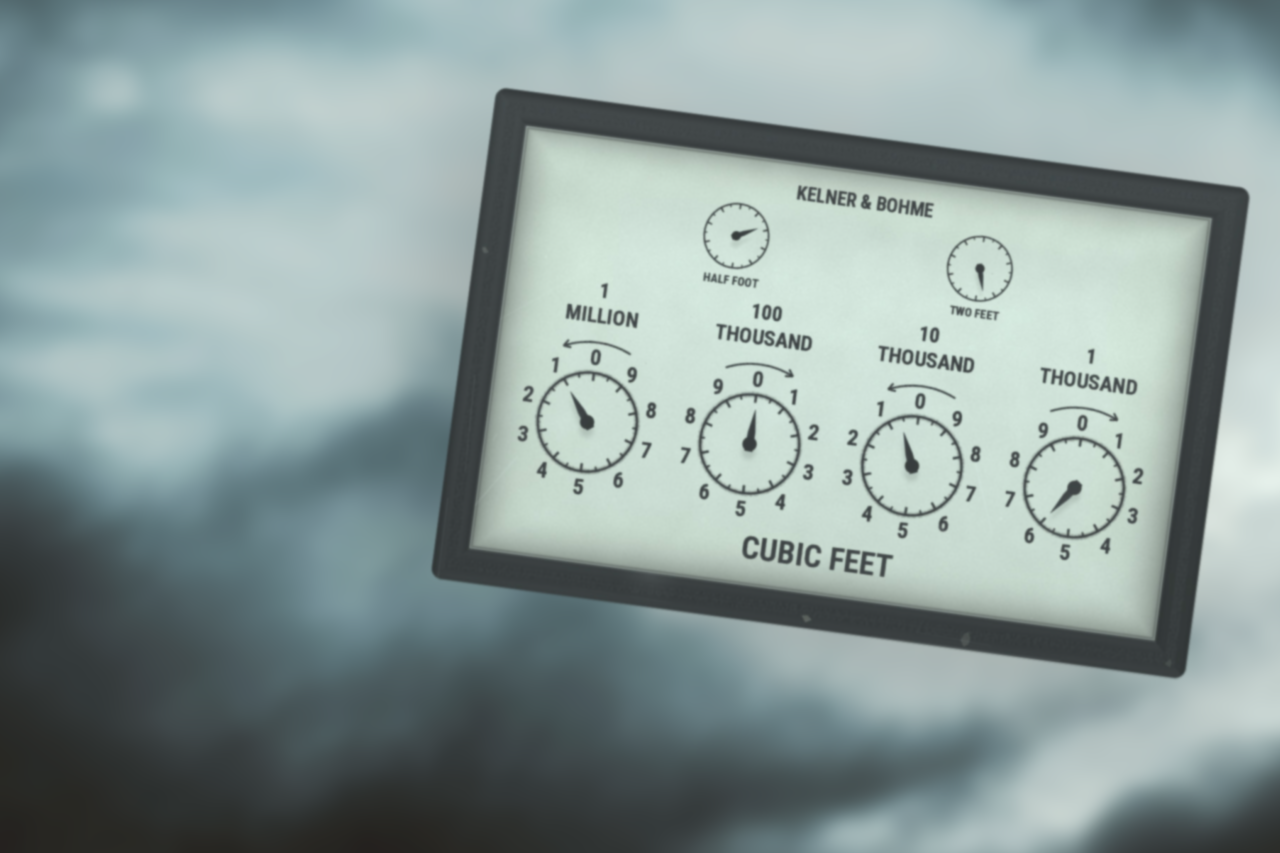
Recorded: 100600 ft³
